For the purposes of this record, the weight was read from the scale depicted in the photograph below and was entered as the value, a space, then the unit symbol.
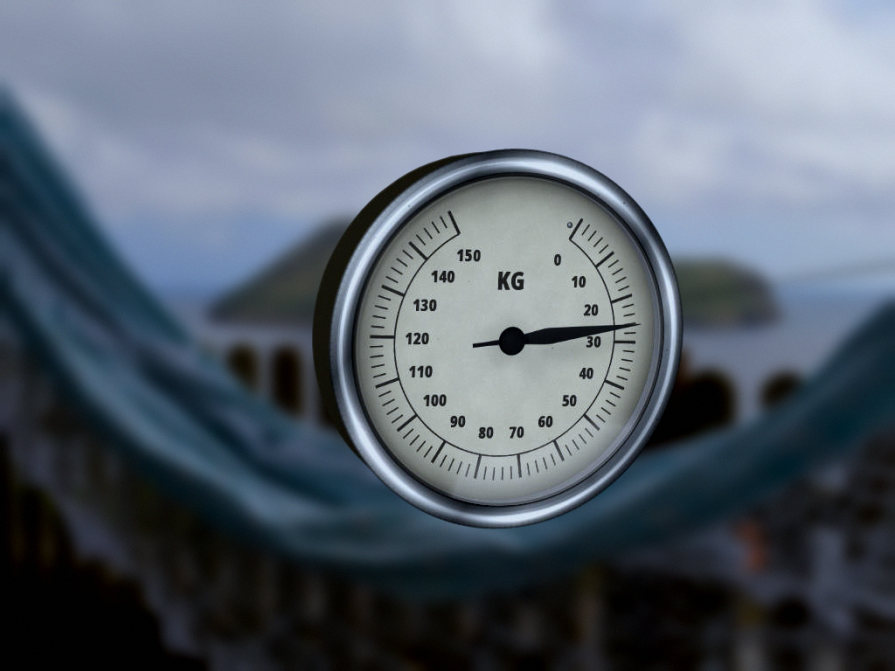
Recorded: 26 kg
